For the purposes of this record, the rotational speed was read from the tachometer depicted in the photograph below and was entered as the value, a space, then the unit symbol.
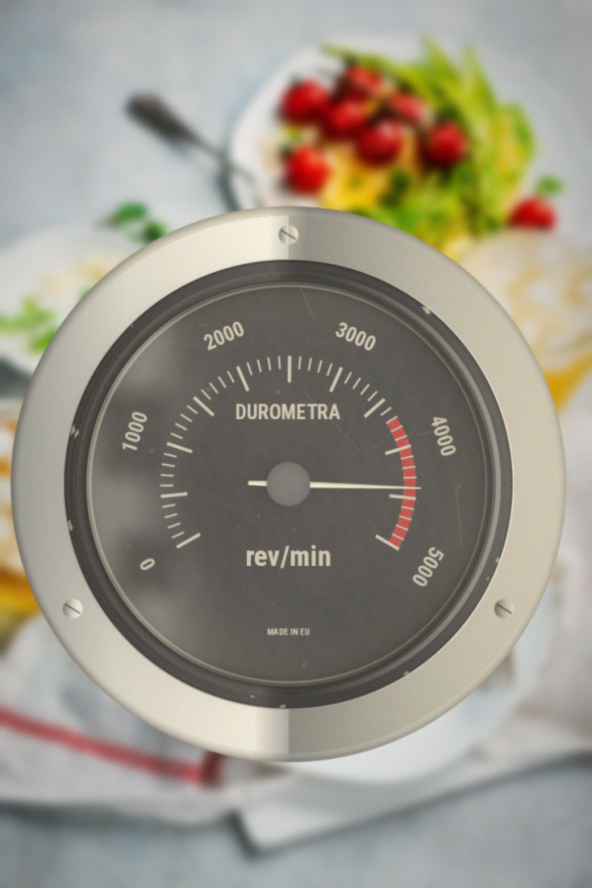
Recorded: 4400 rpm
